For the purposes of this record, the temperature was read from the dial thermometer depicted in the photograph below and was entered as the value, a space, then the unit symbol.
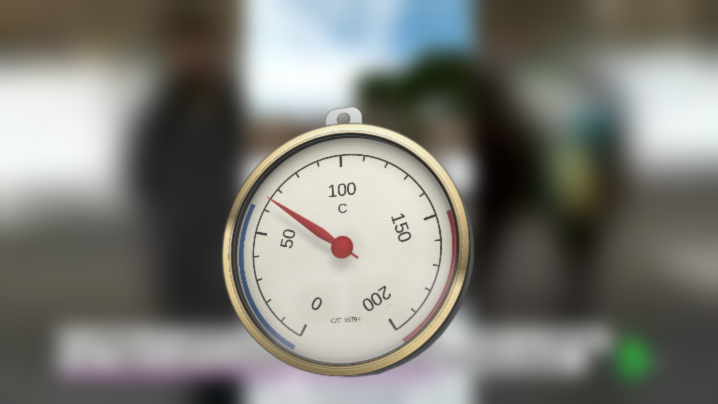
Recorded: 65 °C
